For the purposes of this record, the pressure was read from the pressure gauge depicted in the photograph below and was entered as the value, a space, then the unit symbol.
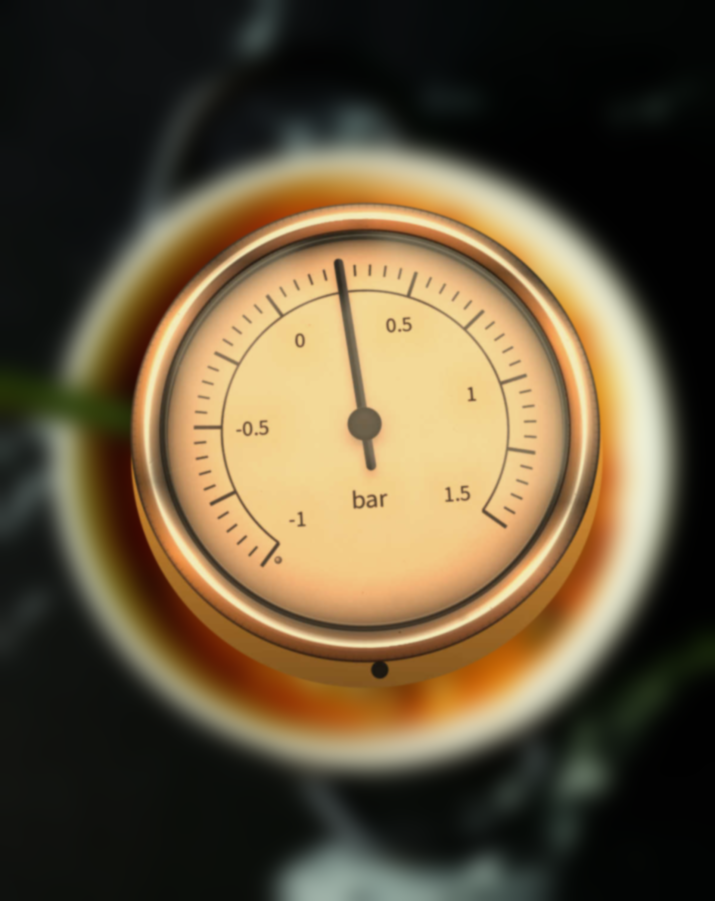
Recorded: 0.25 bar
